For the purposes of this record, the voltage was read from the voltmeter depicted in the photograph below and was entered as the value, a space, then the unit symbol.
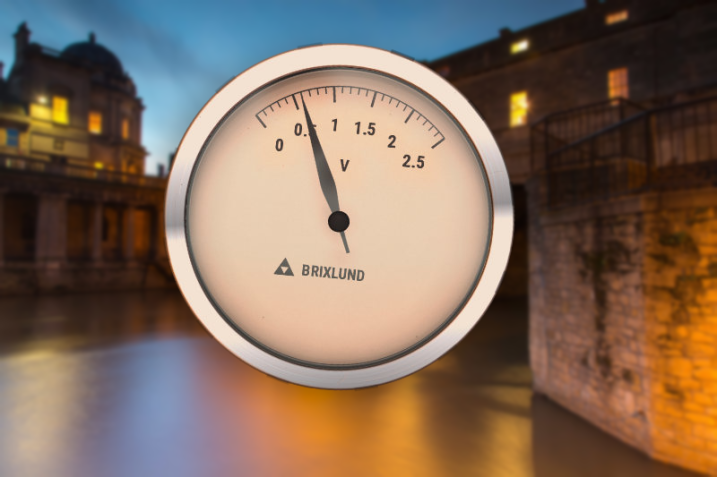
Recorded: 0.6 V
